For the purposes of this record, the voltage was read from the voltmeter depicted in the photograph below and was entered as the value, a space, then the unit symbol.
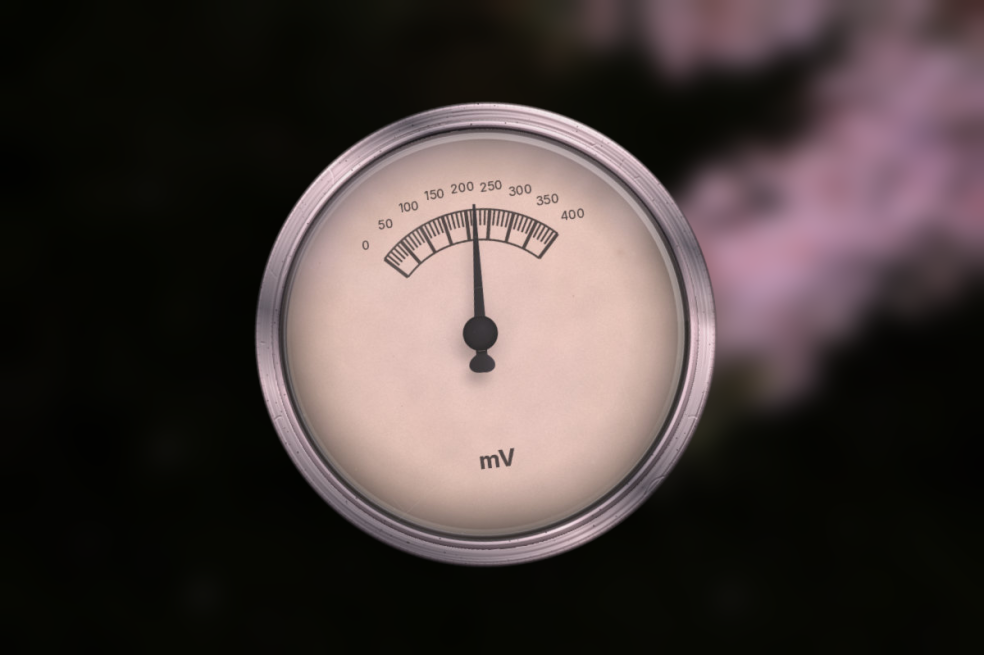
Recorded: 220 mV
